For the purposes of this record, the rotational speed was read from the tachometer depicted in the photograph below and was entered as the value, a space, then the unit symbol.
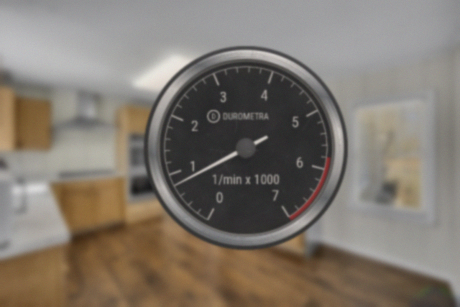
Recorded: 800 rpm
